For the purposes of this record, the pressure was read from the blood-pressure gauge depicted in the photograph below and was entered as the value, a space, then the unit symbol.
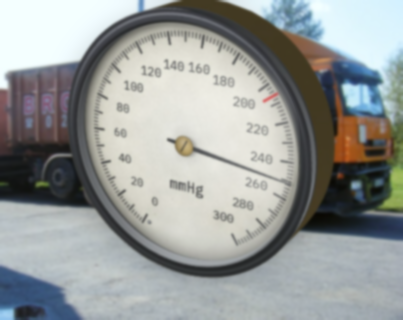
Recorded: 250 mmHg
